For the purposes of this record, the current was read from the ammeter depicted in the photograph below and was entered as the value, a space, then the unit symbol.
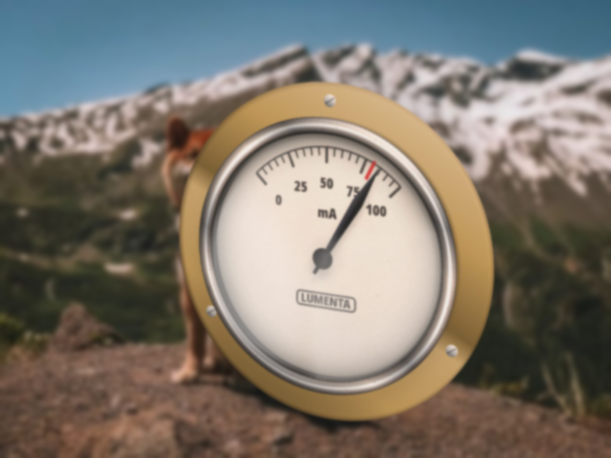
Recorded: 85 mA
